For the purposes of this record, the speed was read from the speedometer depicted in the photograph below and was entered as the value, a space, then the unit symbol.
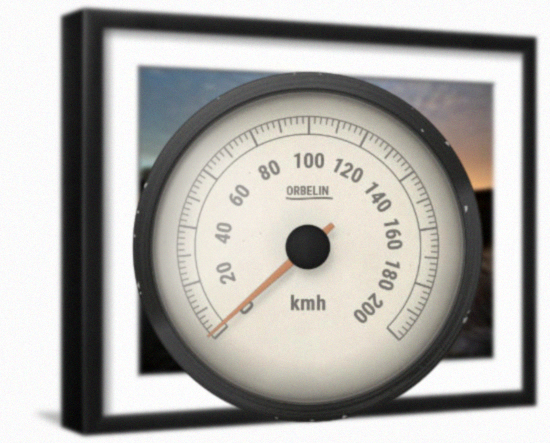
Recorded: 2 km/h
